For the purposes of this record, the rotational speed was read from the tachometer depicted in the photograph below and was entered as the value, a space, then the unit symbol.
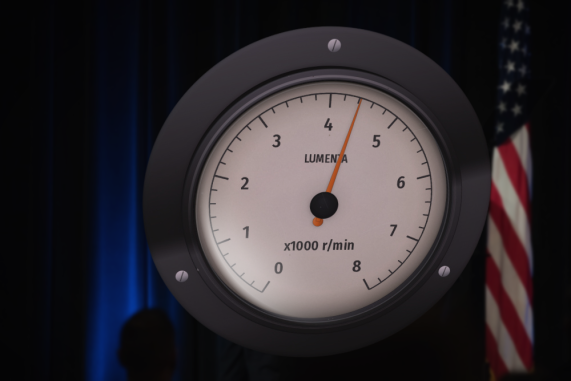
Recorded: 4400 rpm
